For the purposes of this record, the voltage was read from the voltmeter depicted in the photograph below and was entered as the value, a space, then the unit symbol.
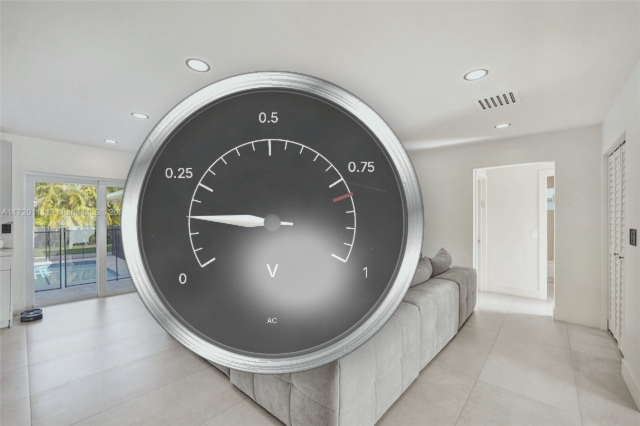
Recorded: 0.15 V
